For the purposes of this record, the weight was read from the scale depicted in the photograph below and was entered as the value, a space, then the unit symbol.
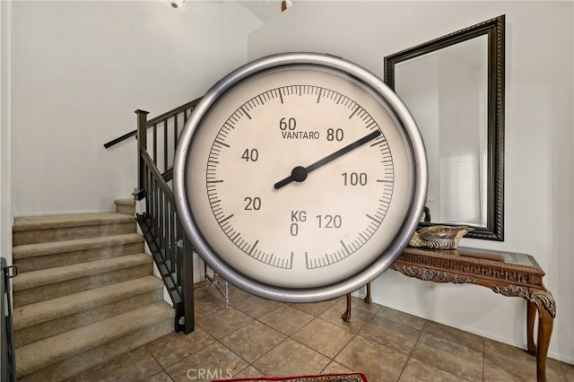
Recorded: 88 kg
